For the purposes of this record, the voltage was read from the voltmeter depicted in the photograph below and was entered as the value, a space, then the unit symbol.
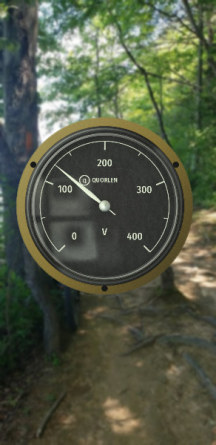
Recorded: 125 V
